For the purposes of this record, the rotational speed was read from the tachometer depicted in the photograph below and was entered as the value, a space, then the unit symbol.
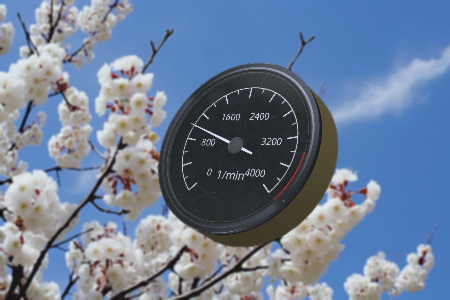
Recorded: 1000 rpm
